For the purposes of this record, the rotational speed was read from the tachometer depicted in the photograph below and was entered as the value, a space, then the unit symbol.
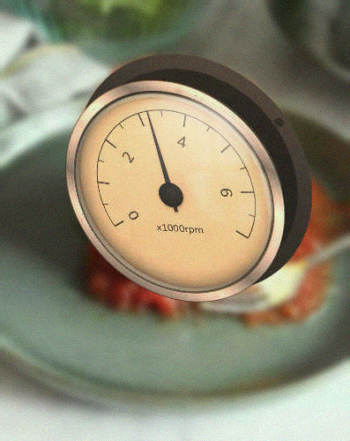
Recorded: 3250 rpm
